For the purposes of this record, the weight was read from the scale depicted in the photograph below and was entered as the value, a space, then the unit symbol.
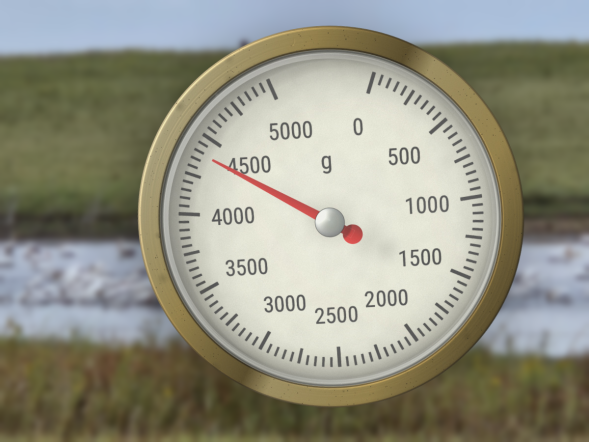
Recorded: 4400 g
